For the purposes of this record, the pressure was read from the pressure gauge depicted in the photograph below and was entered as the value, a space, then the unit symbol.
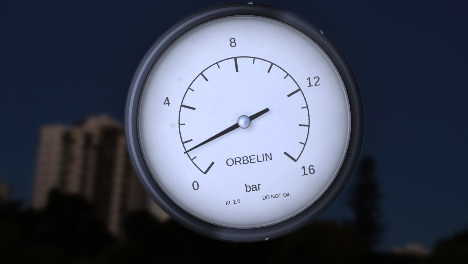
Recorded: 1.5 bar
